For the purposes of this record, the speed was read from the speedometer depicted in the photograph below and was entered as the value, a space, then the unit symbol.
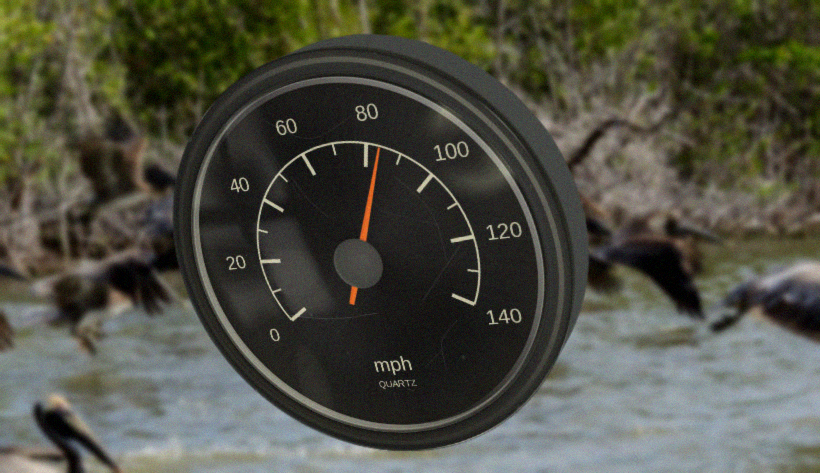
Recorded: 85 mph
